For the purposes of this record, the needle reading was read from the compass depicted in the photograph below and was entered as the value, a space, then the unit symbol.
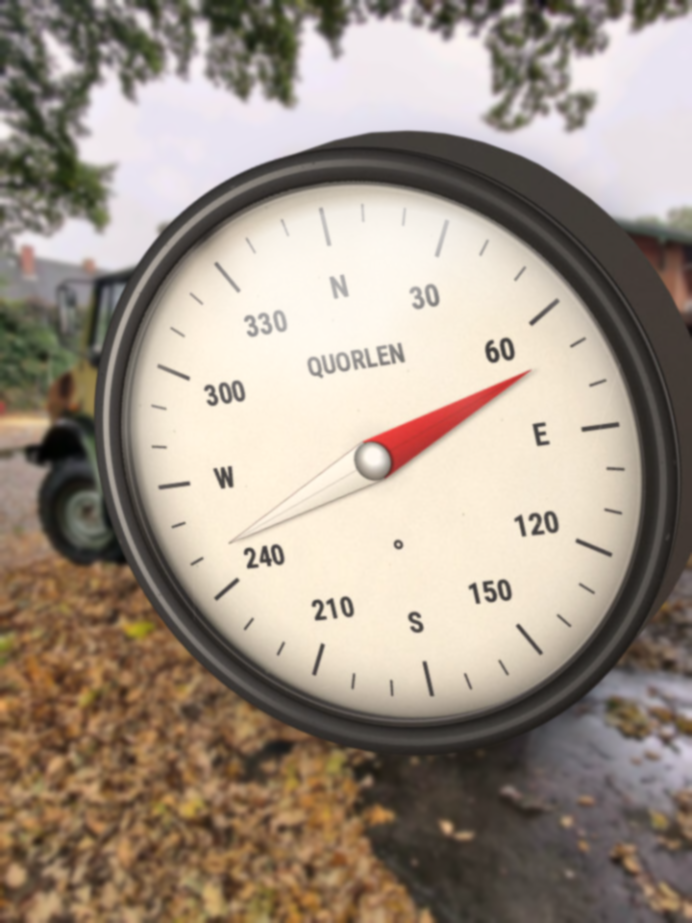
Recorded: 70 °
